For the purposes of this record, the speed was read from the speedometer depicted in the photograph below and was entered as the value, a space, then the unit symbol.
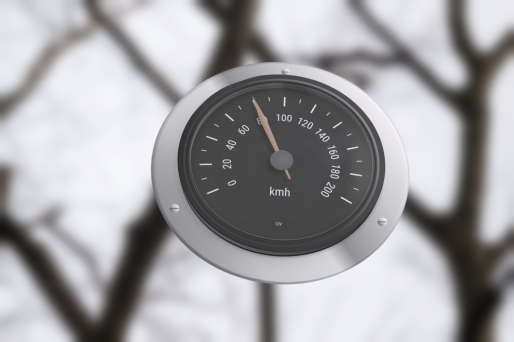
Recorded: 80 km/h
